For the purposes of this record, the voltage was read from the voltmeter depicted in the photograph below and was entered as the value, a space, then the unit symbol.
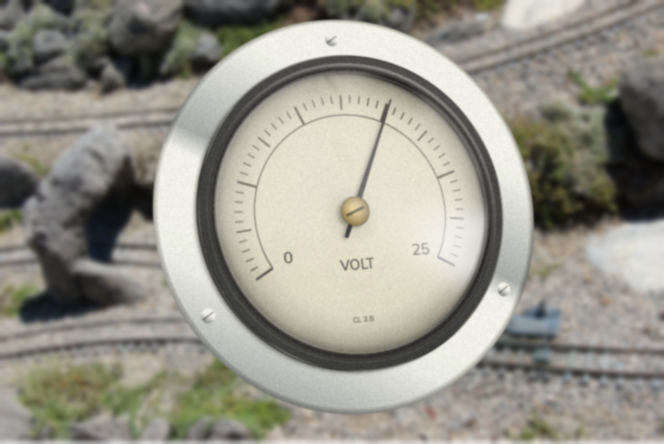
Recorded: 15 V
